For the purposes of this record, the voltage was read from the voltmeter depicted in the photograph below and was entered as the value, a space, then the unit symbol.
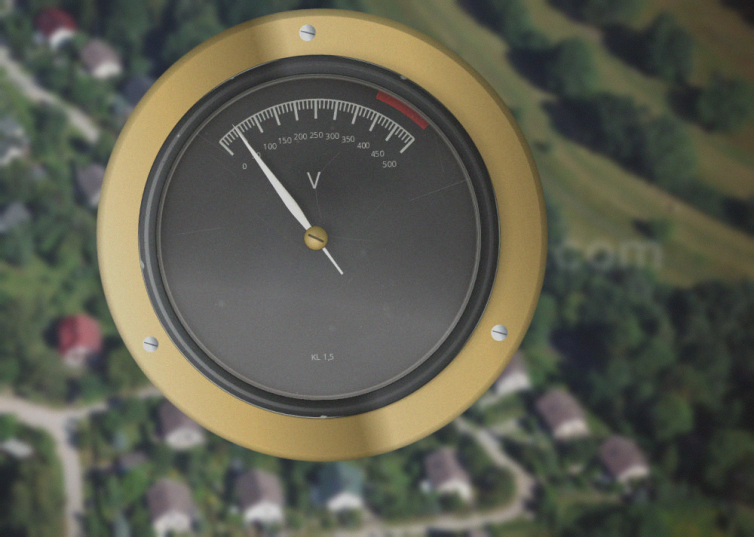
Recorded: 50 V
